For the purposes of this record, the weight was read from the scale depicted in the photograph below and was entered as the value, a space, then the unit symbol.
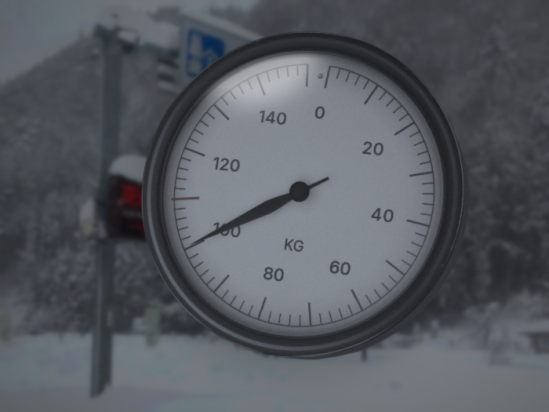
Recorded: 100 kg
